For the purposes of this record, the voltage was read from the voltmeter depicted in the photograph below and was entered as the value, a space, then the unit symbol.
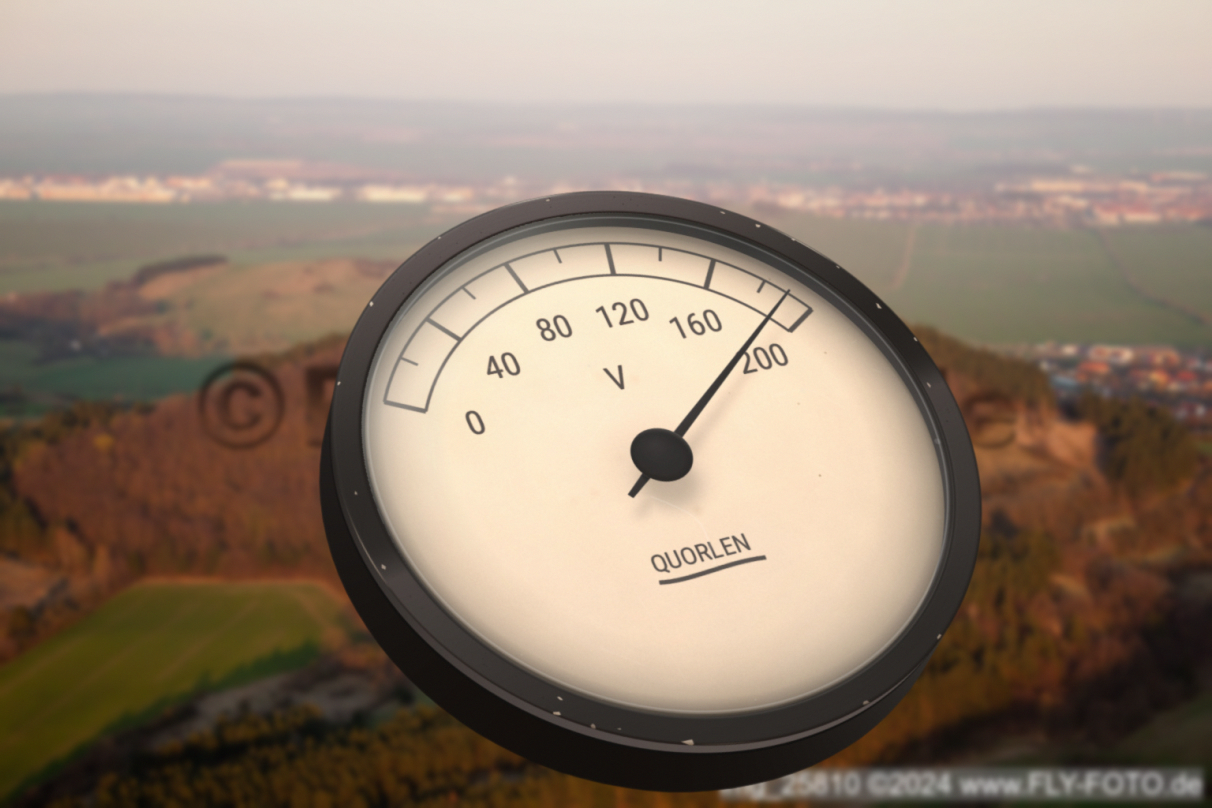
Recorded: 190 V
